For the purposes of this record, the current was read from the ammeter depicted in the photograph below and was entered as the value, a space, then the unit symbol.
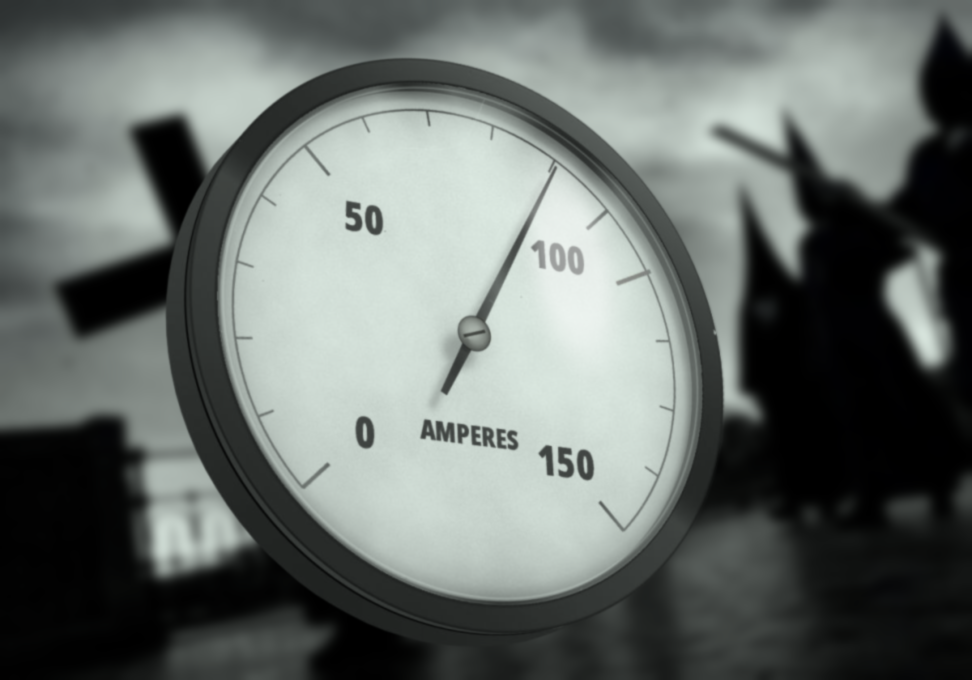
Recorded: 90 A
